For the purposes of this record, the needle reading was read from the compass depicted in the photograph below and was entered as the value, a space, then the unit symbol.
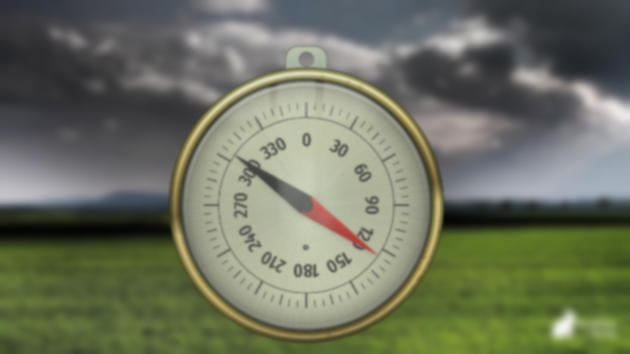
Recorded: 125 °
